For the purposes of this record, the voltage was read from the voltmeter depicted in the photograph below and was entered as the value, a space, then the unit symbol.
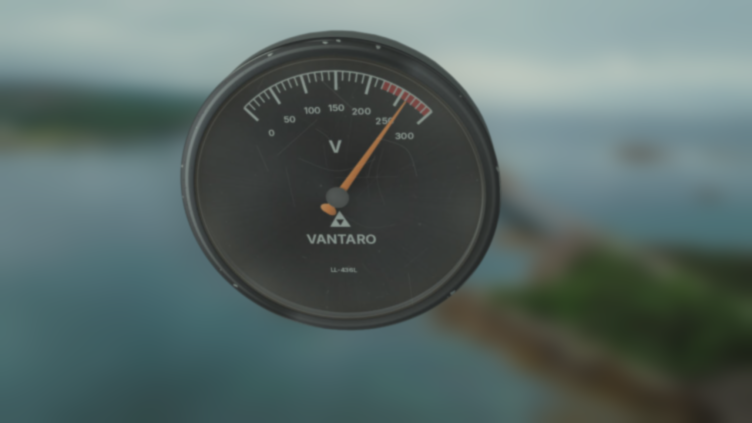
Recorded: 260 V
